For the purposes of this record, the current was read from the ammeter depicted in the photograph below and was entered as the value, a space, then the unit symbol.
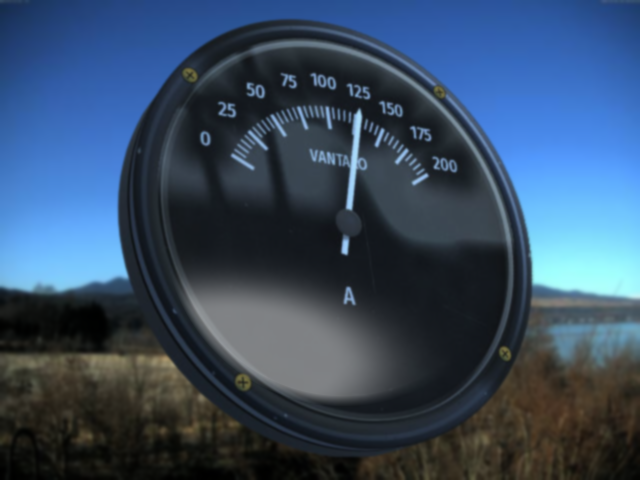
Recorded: 125 A
